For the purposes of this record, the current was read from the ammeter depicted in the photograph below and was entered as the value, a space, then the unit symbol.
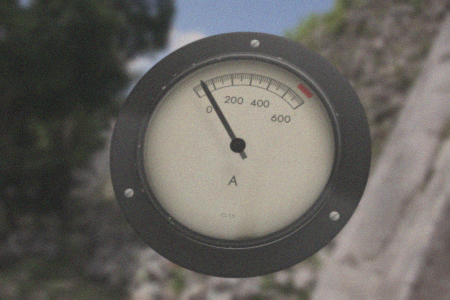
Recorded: 50 A
